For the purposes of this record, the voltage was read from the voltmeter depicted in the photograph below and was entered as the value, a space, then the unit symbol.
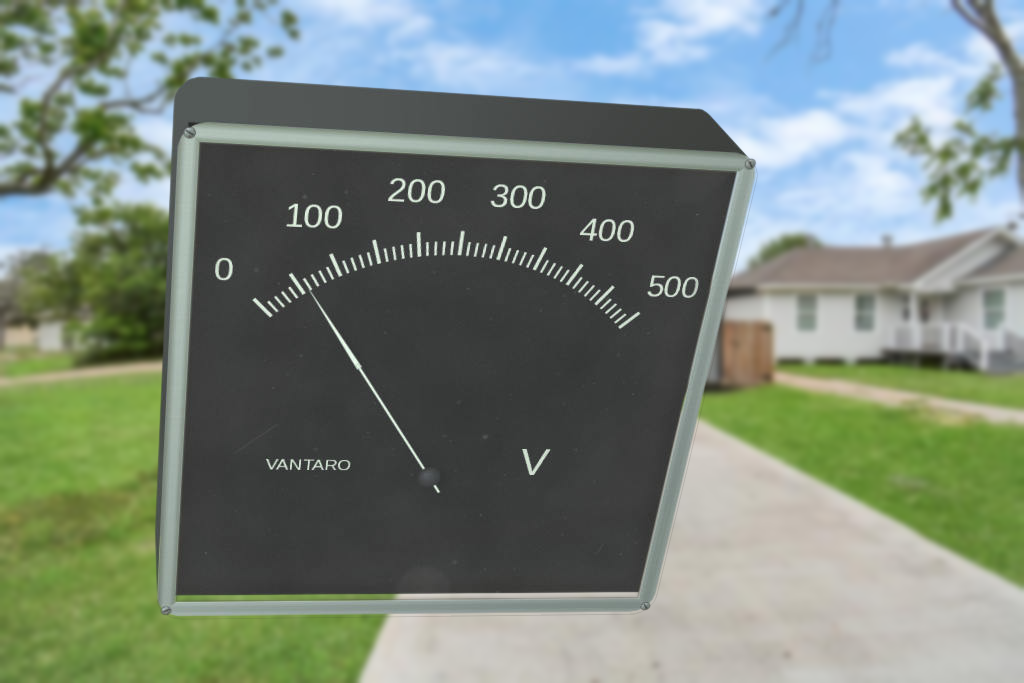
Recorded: 60 V
